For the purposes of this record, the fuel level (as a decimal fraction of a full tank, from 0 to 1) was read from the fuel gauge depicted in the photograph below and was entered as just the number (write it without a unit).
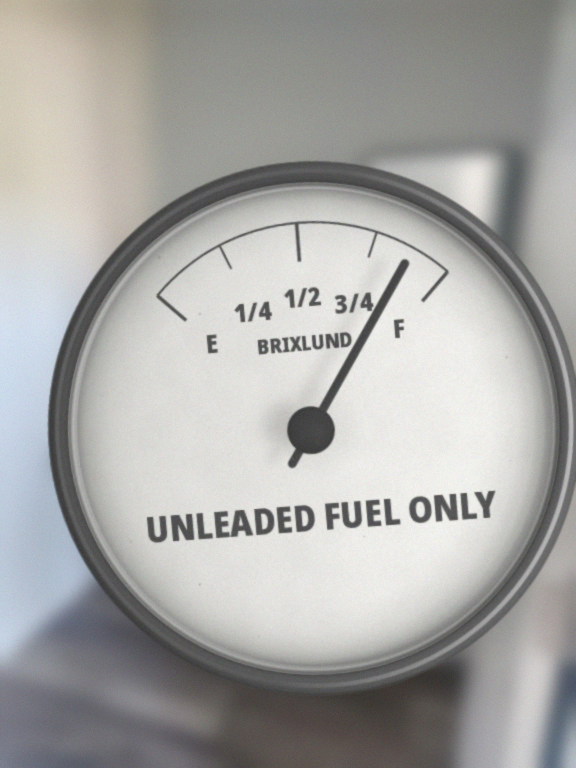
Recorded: 0.875
